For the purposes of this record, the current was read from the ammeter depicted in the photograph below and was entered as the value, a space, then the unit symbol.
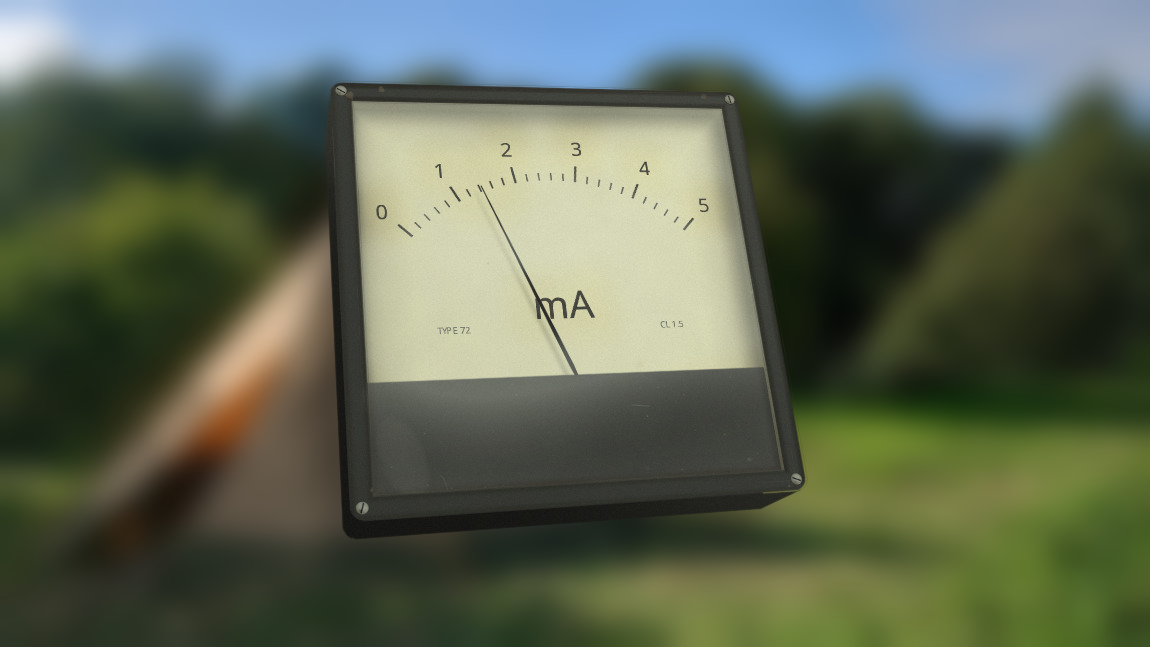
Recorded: 1.4 mA
